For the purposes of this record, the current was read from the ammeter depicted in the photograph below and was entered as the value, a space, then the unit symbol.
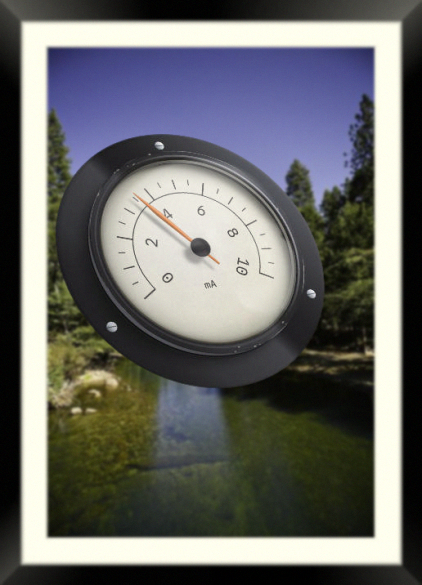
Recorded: 3.5 mA
